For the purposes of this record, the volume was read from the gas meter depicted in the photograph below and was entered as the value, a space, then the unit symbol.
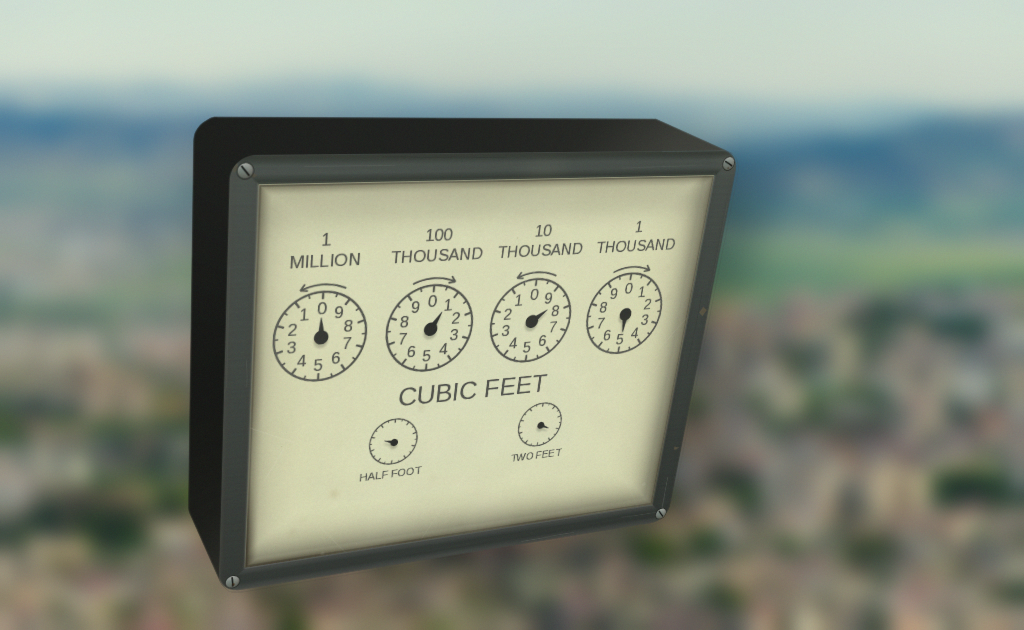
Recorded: 8500 ft³
